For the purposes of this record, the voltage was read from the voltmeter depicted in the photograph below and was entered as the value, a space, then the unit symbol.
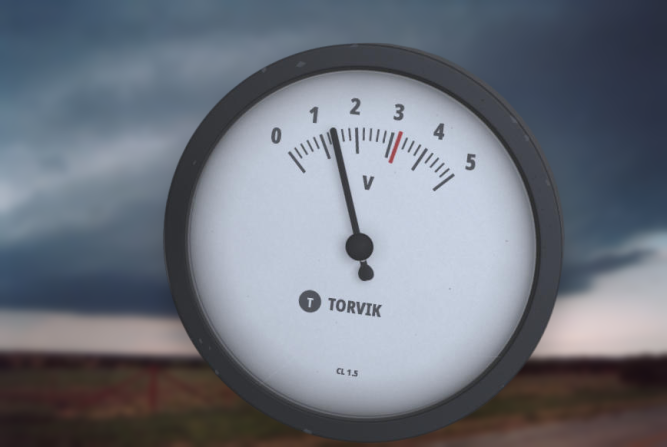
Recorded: 1.4 V
